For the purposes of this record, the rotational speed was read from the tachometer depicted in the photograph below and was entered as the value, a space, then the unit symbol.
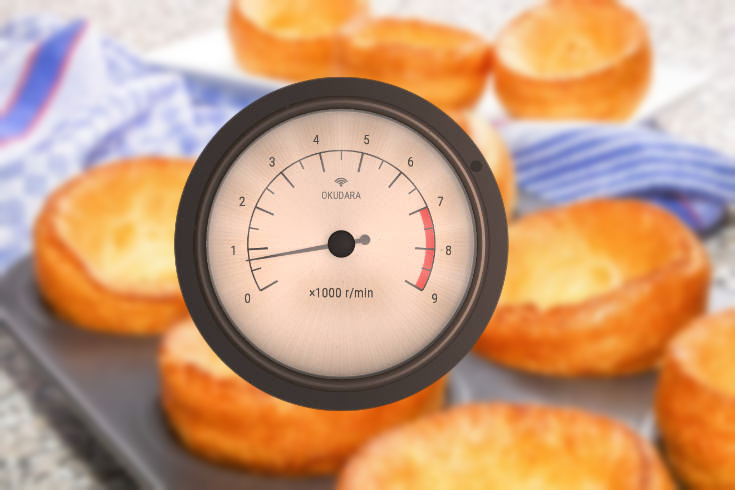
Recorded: 750 rpm
